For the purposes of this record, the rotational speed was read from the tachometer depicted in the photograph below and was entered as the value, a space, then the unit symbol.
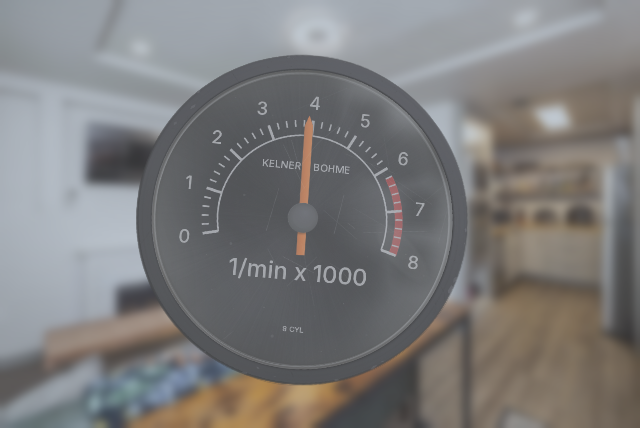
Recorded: 3900 rpm
